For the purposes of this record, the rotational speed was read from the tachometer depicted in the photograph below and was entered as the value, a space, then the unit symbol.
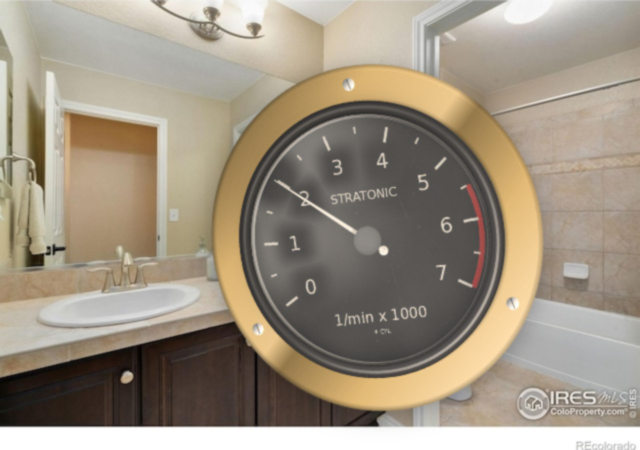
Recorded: 2000 rpm
